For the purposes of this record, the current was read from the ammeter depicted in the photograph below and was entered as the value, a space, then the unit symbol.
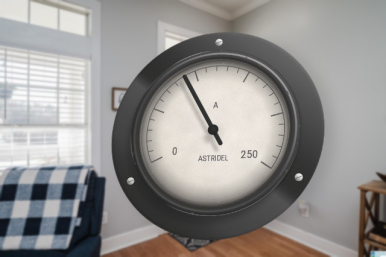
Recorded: 90 A
